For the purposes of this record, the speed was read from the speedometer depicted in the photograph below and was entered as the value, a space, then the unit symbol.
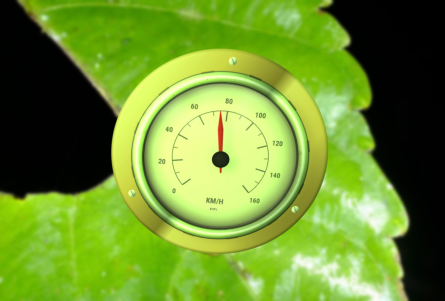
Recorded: 75 km/h
